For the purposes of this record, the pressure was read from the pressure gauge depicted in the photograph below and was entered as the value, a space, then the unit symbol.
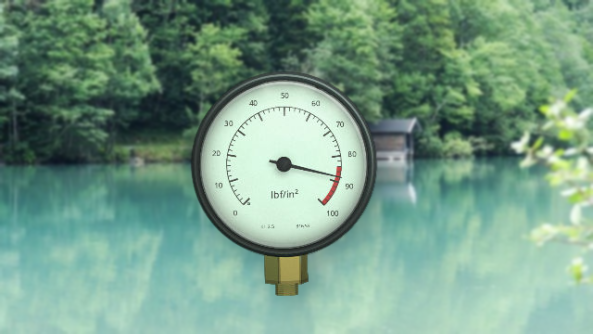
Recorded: 88 psi
